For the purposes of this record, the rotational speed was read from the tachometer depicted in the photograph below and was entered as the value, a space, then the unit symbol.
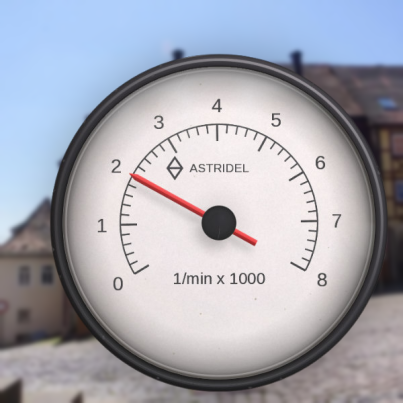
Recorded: 2000 rpm
